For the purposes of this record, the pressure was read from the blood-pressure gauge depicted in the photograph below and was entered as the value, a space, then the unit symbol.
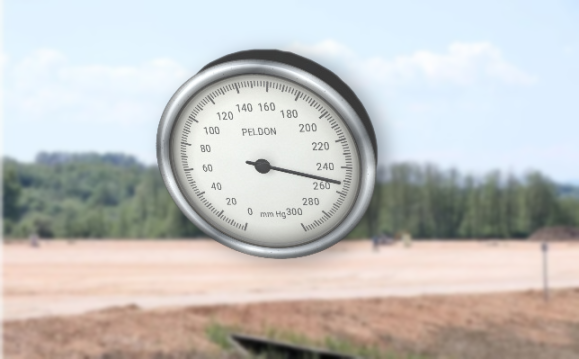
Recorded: 250 mmHg
